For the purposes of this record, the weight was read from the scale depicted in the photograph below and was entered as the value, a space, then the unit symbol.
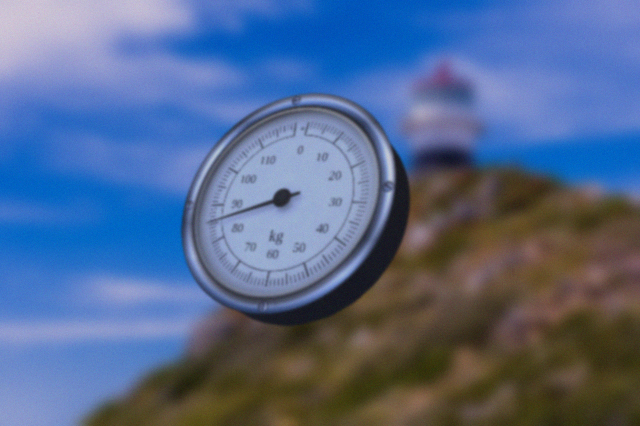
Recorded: 85 kg
